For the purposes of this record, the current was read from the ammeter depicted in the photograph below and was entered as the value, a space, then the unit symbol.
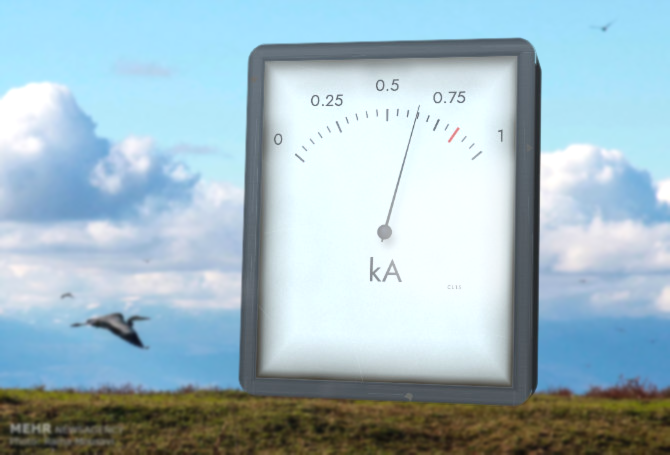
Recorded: 0.65 kA
